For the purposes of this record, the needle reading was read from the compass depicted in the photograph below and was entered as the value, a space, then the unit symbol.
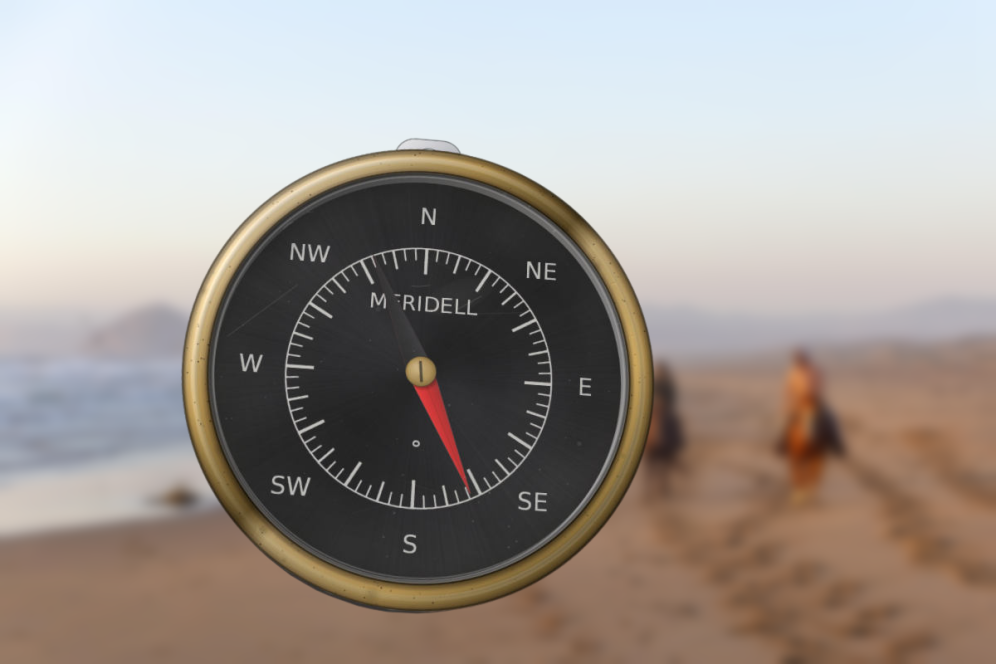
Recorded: 155 °
